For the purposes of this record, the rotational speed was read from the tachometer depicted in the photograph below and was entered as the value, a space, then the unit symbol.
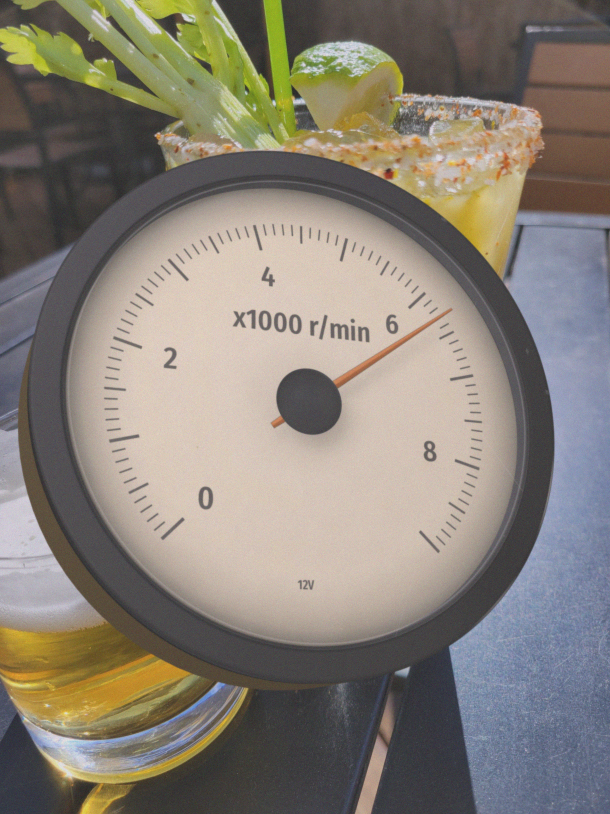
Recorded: 6300 rpm
